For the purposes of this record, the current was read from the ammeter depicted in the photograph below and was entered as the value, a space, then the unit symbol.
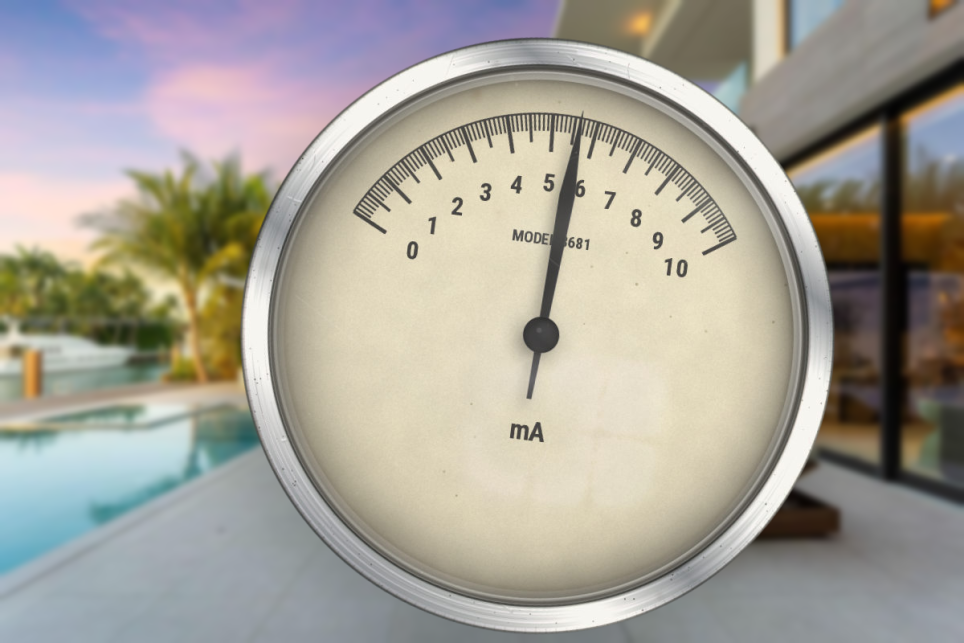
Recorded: 5.6 mA
